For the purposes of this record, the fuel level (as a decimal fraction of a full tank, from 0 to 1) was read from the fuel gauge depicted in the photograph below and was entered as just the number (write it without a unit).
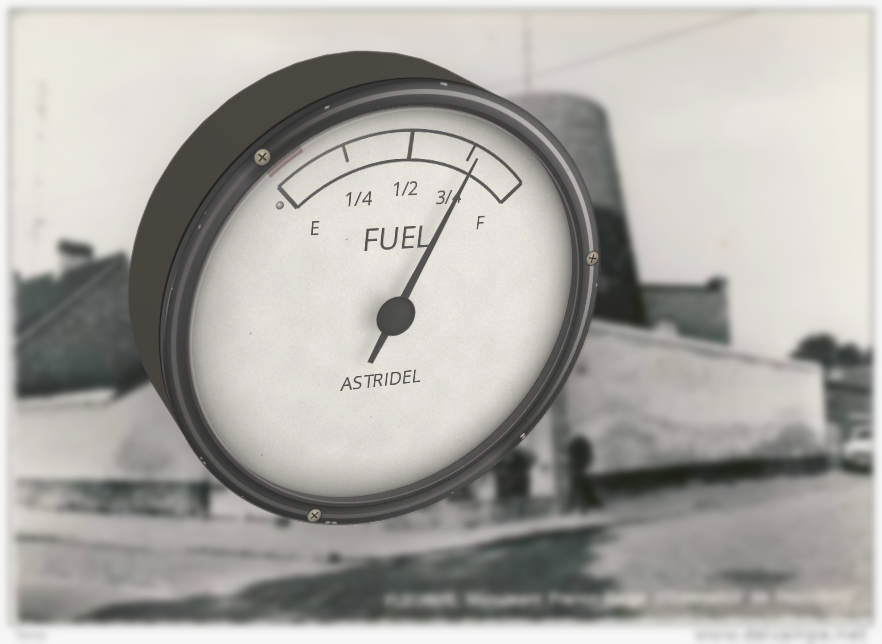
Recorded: 0.75
